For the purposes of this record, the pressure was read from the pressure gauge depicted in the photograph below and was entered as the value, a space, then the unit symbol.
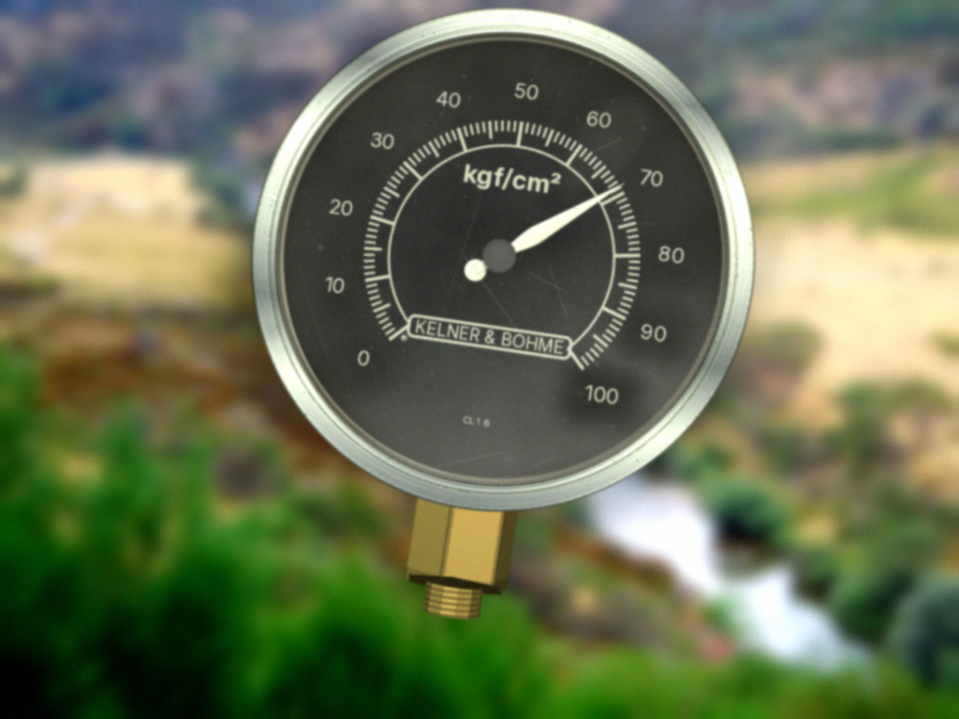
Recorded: 69 kg/cm²
